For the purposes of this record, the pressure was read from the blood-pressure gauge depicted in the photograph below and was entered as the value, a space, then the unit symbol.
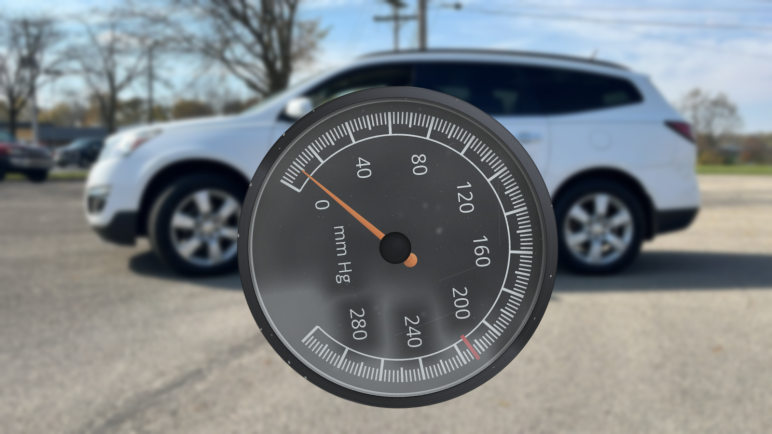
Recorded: 10 mmHg
